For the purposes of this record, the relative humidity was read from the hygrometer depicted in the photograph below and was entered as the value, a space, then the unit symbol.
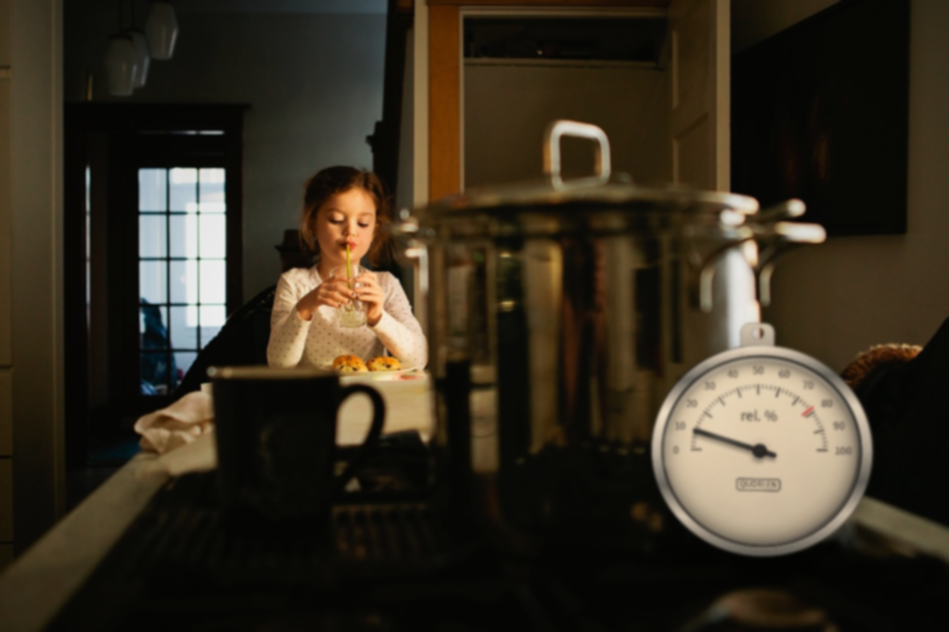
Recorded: 10 %
